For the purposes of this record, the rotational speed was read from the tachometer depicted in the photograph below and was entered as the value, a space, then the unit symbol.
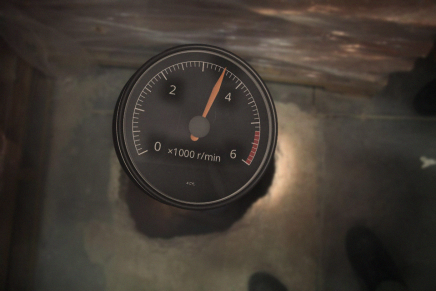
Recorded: 3500 rpm
